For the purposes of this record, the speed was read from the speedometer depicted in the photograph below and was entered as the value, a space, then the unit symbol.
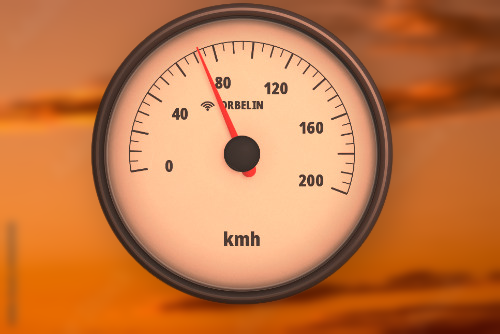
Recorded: 72.5 km/h
